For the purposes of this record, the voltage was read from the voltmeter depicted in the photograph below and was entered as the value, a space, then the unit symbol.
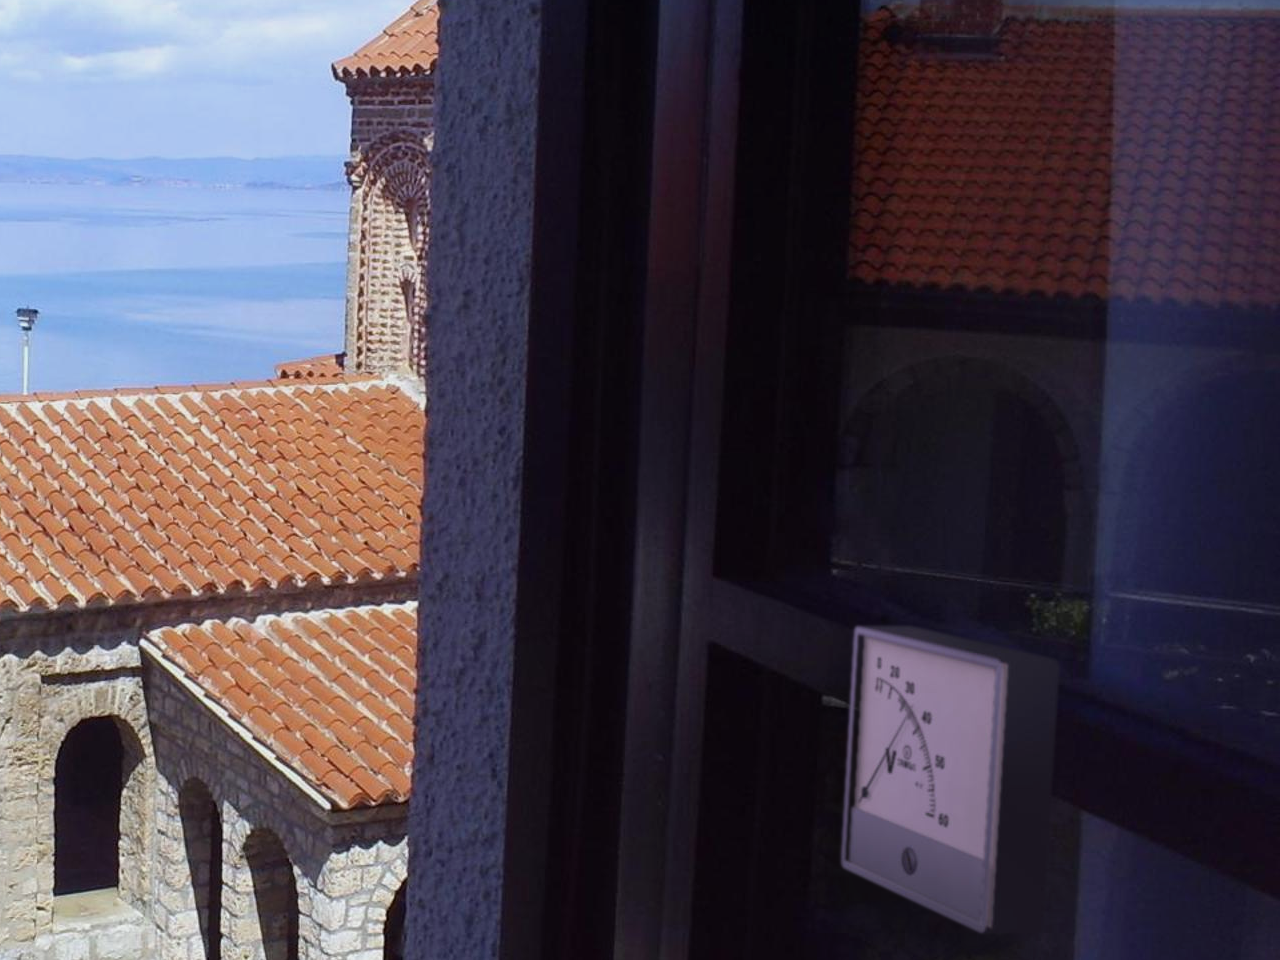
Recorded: 35 V
